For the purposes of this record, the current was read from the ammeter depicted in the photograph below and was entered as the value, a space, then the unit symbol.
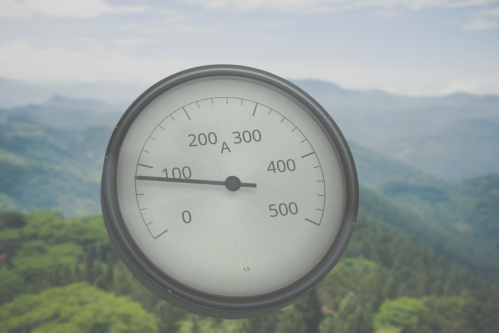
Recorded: 80 A
